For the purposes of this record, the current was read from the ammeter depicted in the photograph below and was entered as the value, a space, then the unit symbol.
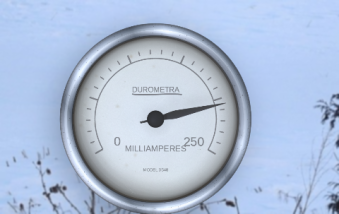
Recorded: 205 mA
